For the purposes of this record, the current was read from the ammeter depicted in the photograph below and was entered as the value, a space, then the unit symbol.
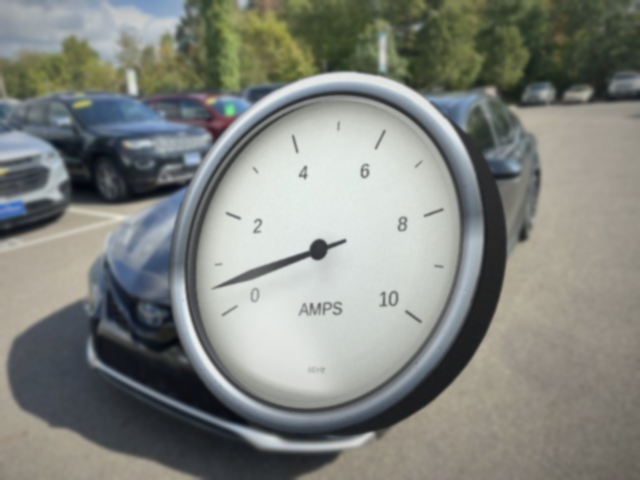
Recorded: 0.5 A
